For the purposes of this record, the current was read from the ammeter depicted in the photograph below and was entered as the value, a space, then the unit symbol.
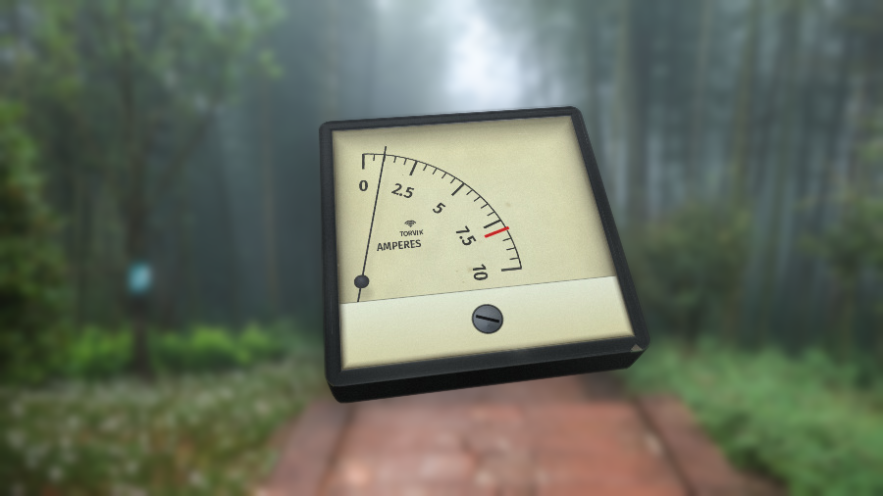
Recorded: 1 A
